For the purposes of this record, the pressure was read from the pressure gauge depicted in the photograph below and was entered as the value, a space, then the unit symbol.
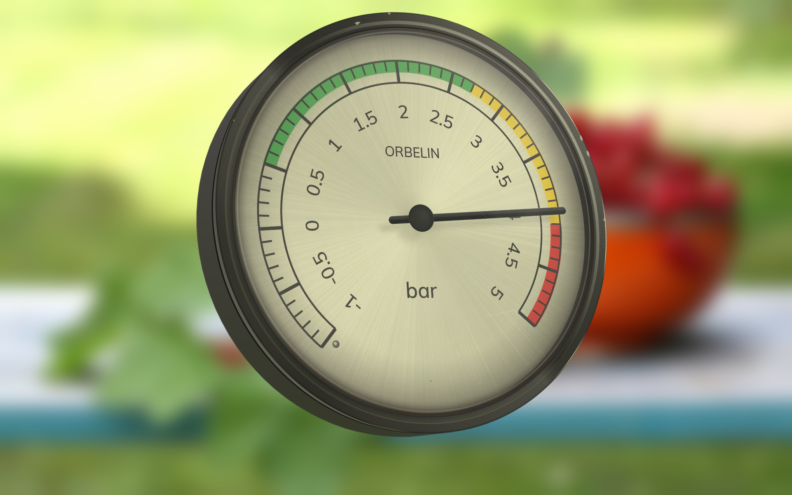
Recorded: 4 bar
